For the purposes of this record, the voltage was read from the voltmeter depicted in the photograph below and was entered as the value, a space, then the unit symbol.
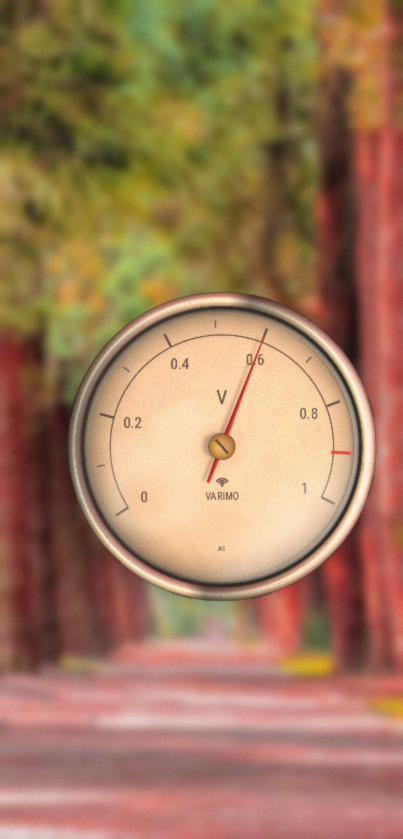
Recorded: 0.6 V
